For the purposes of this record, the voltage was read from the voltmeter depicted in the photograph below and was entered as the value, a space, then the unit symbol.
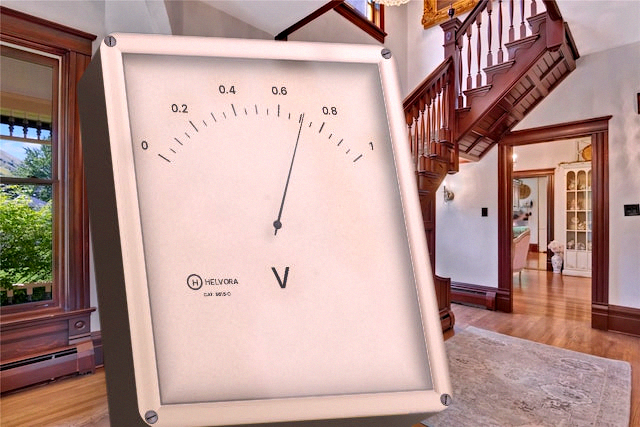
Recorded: 0.7 V
